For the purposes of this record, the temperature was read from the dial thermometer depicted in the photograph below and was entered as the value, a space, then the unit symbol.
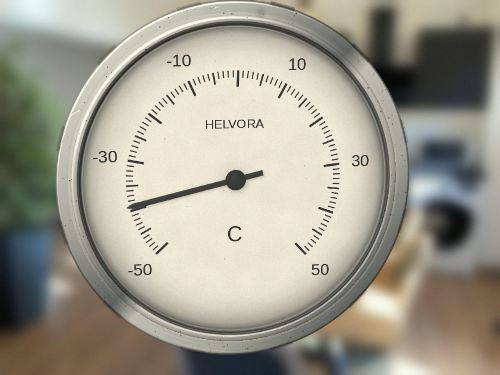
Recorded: -39 °C
